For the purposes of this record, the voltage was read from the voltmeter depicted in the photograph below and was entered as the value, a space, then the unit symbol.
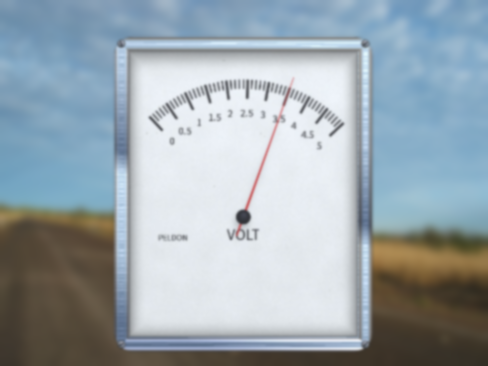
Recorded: 3.5 V
